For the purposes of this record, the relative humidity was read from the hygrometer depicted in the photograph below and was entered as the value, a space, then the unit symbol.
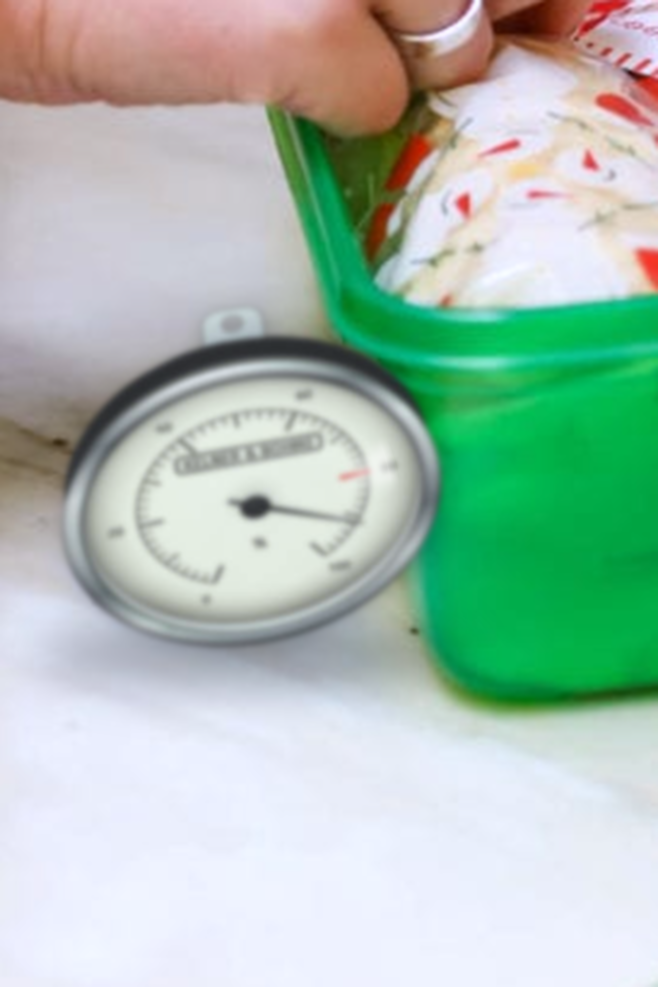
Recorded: 90 %
